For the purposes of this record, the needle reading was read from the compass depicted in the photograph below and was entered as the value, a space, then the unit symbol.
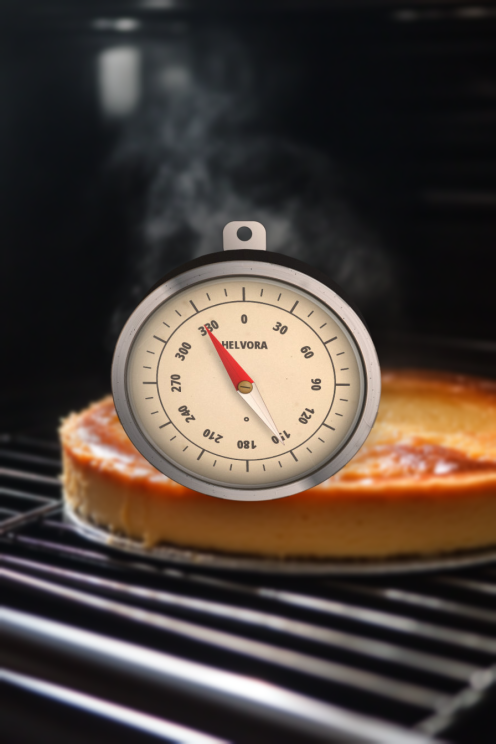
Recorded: 330 °
